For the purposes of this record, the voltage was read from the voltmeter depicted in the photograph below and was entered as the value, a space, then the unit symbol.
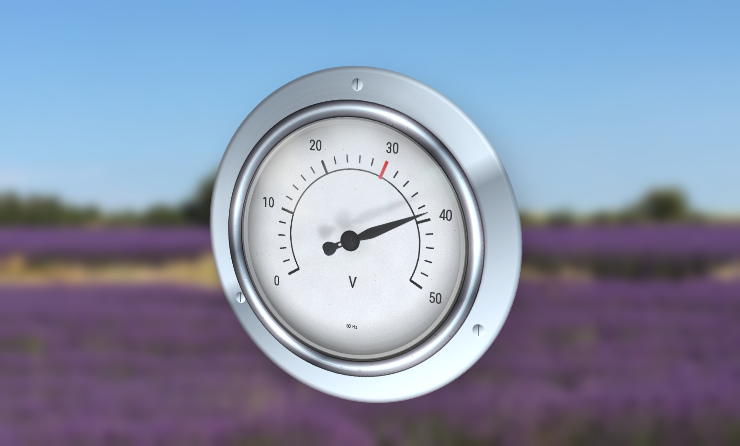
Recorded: 39 V
